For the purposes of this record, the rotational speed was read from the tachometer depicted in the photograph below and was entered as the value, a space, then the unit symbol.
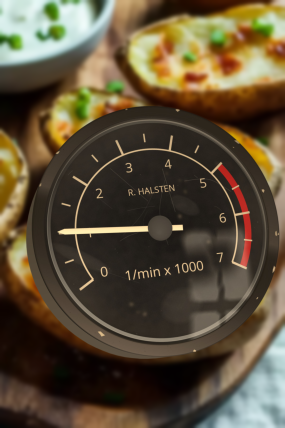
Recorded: 1000 rpm
